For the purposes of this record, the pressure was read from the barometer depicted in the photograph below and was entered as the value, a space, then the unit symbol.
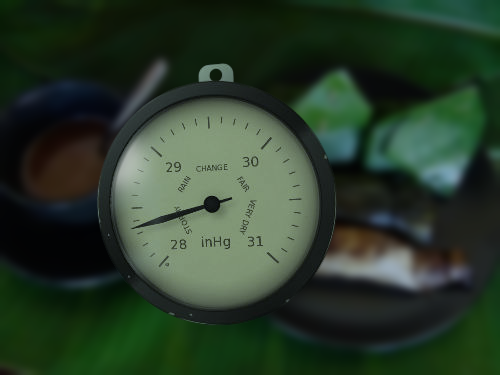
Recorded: 28.35 inHg
